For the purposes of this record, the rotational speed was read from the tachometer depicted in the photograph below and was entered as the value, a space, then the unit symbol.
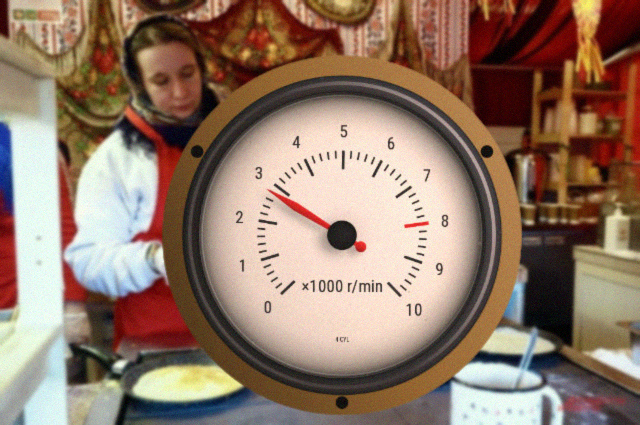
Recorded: 2800 rpm
